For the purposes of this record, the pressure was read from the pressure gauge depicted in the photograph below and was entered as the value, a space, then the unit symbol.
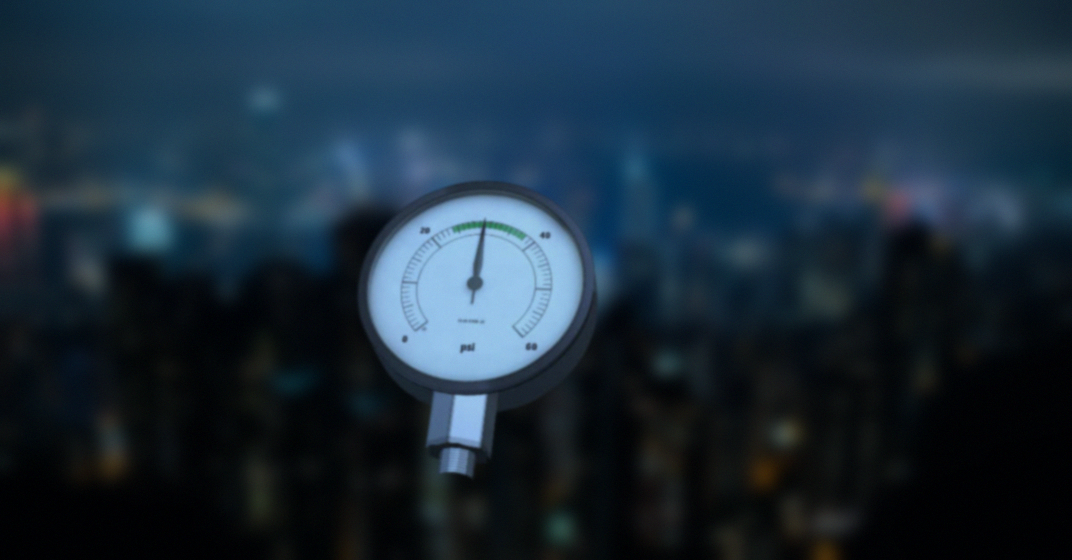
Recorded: 30 psi
